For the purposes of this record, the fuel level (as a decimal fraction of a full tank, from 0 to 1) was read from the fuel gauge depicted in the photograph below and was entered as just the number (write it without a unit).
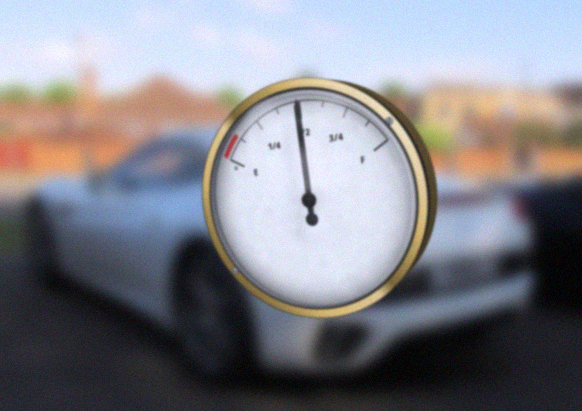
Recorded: 0.5
